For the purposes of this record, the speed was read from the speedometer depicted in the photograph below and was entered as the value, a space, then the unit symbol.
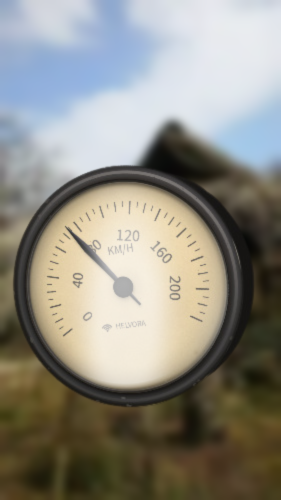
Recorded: 75 km/h
